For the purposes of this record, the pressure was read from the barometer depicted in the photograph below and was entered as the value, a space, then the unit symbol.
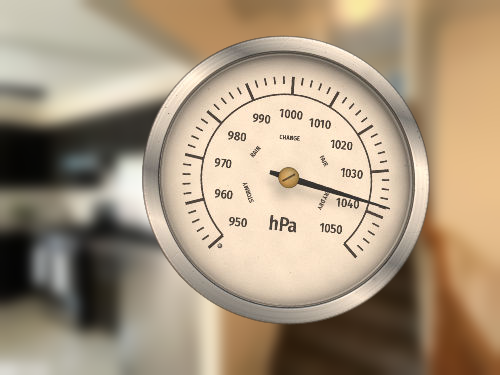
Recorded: 1038 hPa
